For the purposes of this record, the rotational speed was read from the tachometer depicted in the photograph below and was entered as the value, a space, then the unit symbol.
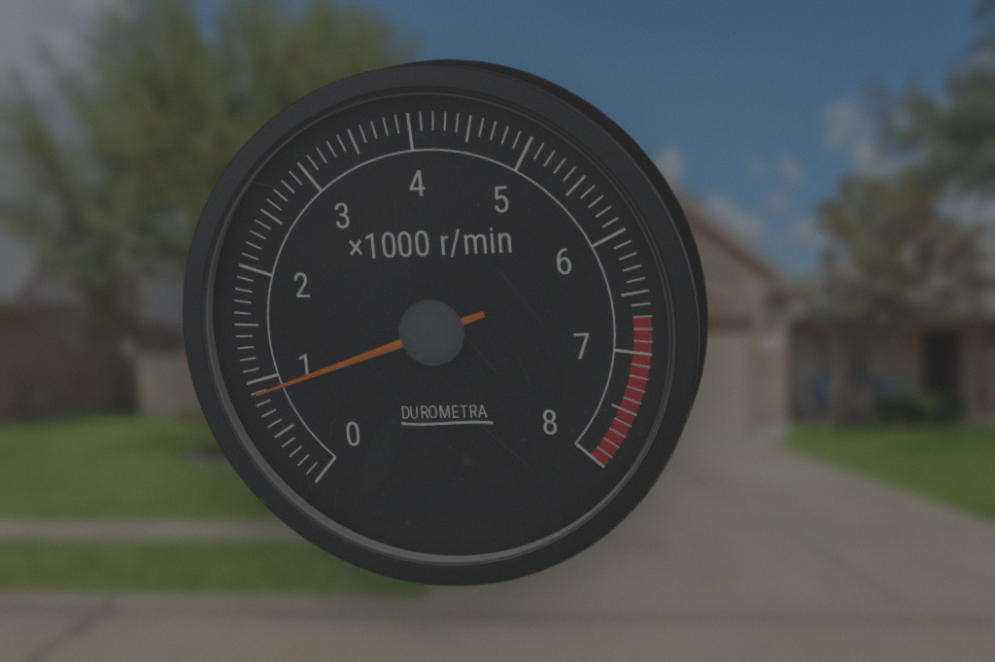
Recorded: 900 rpm
